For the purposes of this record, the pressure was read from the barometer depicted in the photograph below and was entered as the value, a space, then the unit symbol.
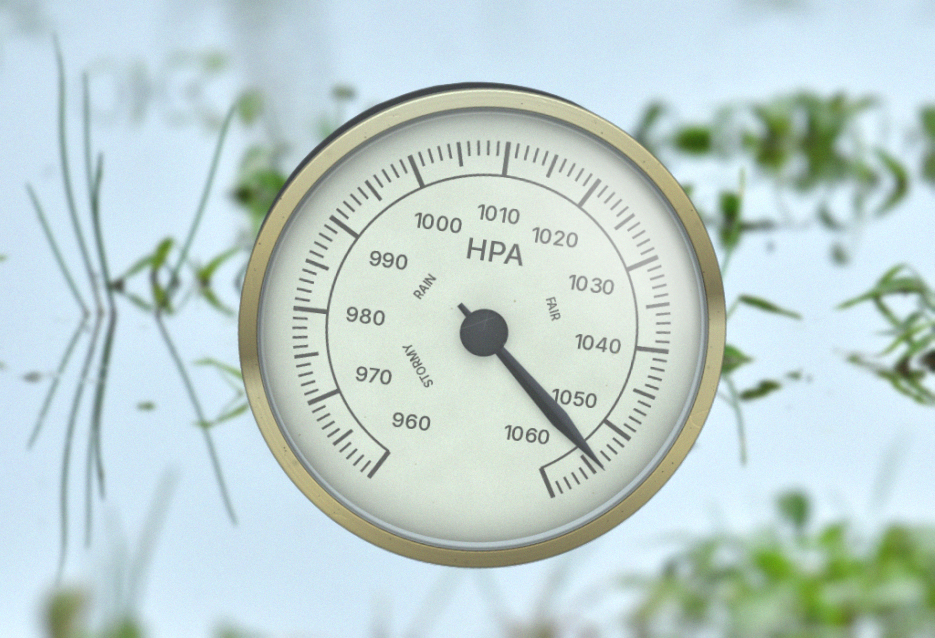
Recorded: 1054 hPa
